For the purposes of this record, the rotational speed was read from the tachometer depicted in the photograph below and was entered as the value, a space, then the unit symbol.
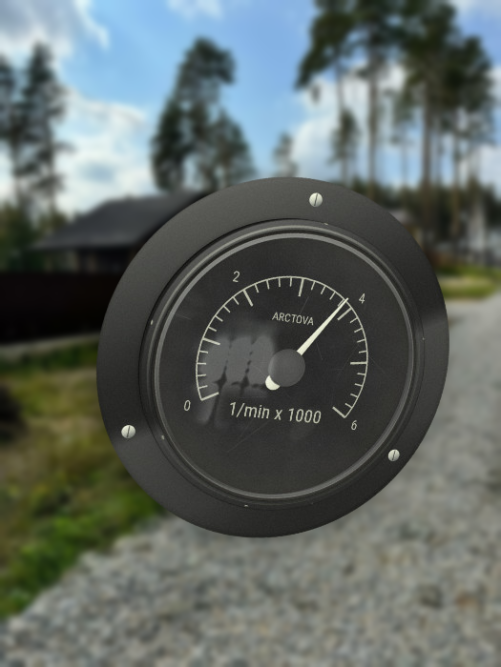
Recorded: 3800 rpm
